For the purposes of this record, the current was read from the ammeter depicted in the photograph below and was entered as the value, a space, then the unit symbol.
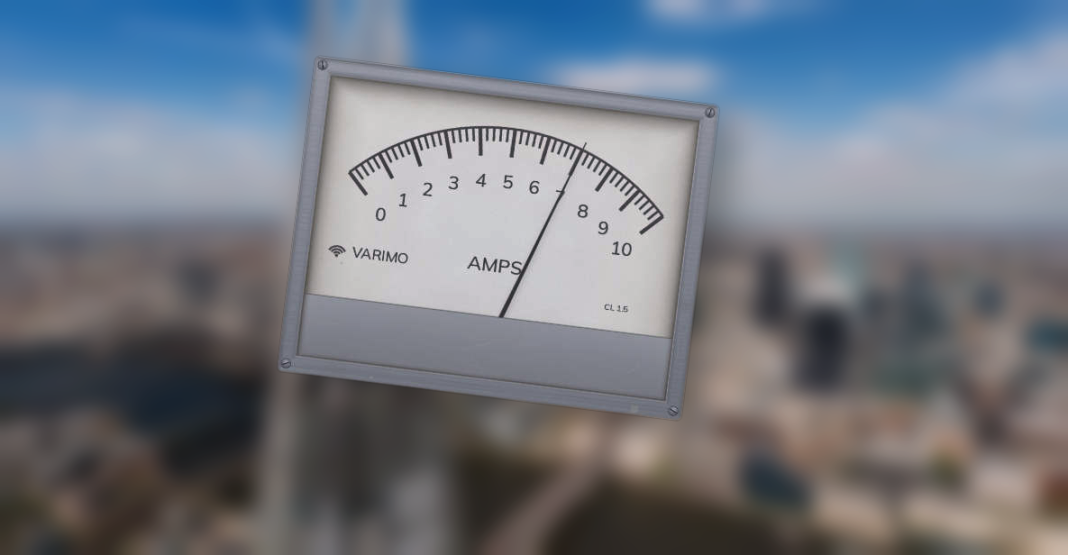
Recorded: 7 A
